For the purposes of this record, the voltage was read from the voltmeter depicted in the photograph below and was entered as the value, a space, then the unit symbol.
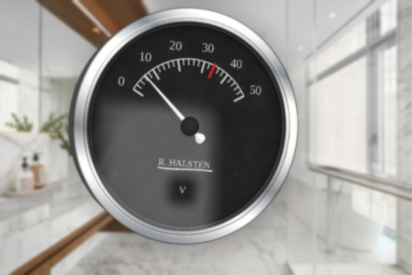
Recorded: 6 V
